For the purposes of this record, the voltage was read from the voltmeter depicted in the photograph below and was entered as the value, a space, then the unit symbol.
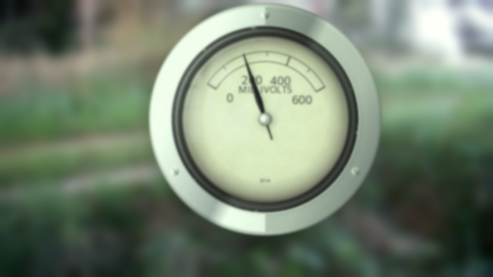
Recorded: 200 mV
